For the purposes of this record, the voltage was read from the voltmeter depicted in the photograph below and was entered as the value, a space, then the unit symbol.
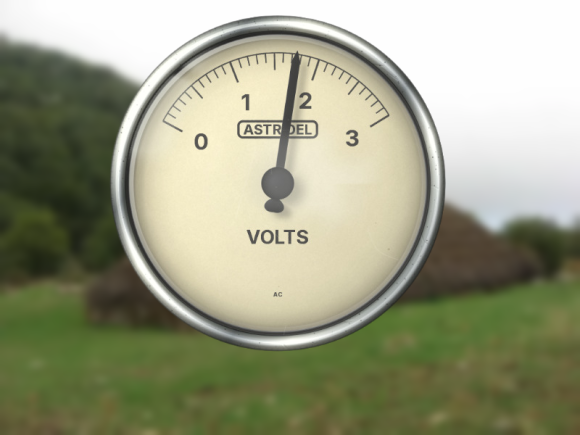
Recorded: 1.75 V
